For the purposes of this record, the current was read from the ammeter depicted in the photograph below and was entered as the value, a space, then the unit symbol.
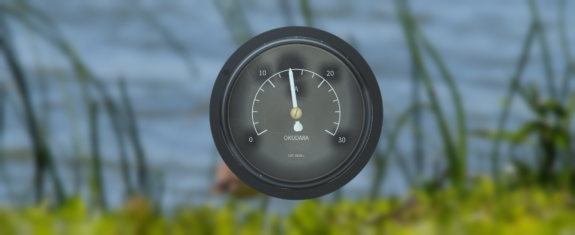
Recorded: 14 A
